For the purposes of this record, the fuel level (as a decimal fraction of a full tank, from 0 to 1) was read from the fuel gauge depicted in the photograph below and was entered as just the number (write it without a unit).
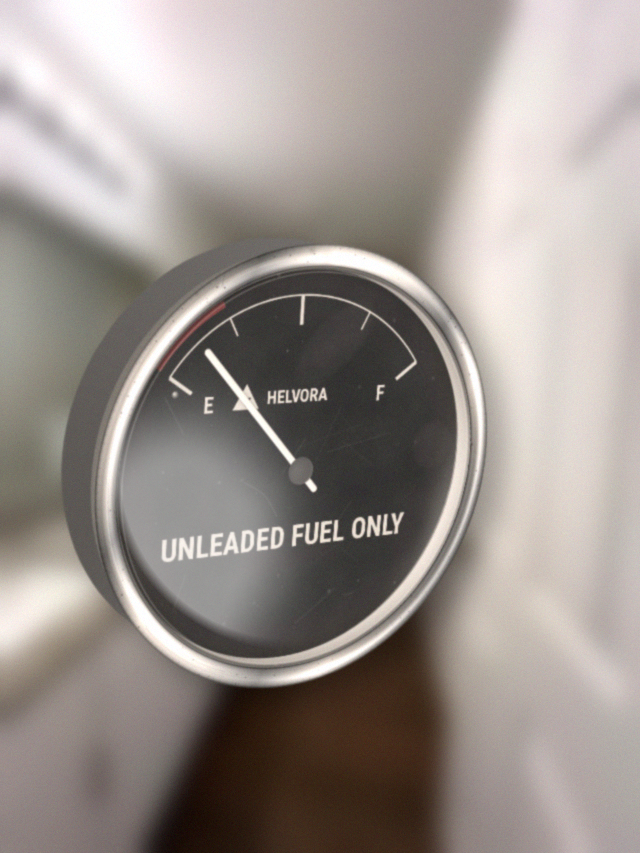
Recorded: 0.125
